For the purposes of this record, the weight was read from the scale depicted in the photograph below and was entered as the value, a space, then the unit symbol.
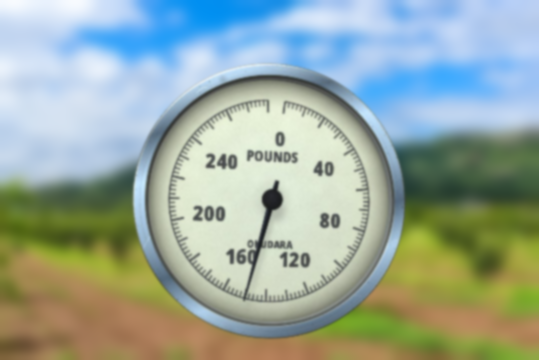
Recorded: 150 lb
